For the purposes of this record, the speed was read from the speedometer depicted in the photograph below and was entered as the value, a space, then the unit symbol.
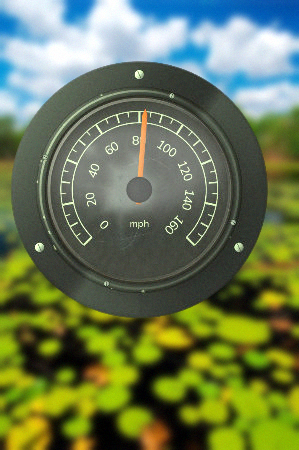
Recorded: 82.5 mph
